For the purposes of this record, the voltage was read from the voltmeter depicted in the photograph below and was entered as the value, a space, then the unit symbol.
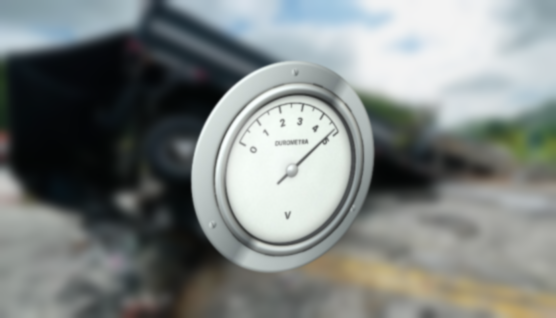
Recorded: 4.75 V
